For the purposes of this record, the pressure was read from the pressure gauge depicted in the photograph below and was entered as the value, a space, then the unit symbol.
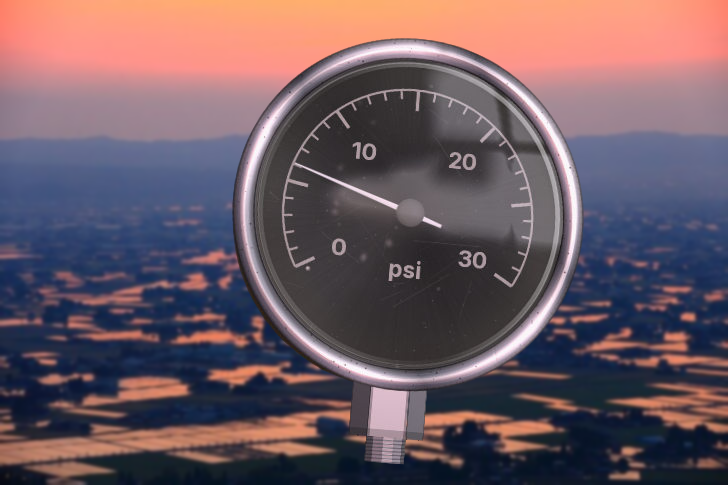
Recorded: 6 psi
